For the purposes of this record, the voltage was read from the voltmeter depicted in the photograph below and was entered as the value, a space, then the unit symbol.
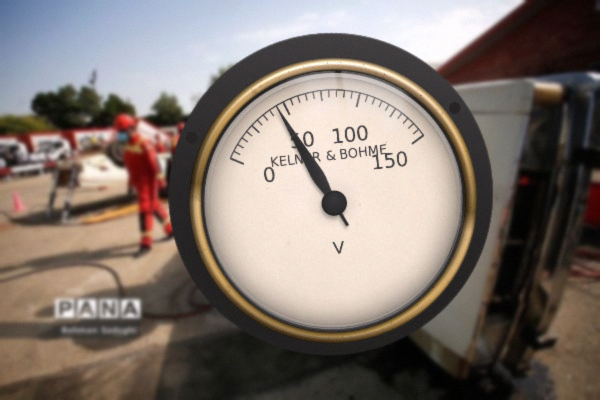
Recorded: 45 V
